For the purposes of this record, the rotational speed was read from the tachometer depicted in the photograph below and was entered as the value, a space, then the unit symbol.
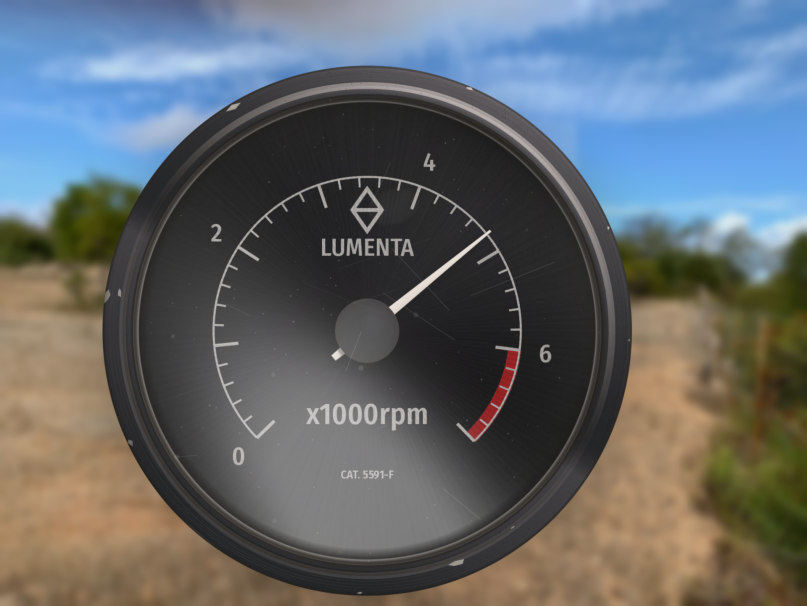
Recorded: 4800 rpm
